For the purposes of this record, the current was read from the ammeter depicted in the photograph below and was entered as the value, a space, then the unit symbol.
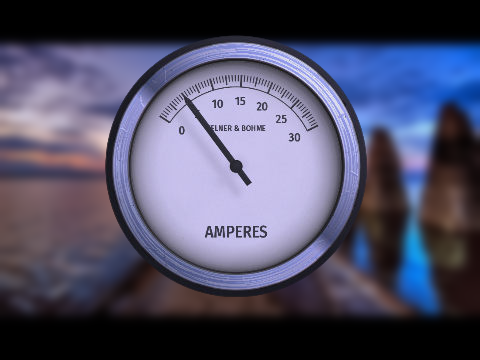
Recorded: 5 A
